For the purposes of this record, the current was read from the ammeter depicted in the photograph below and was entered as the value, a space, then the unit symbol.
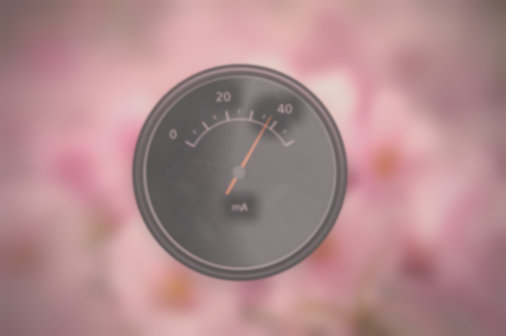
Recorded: 37.5 mA
